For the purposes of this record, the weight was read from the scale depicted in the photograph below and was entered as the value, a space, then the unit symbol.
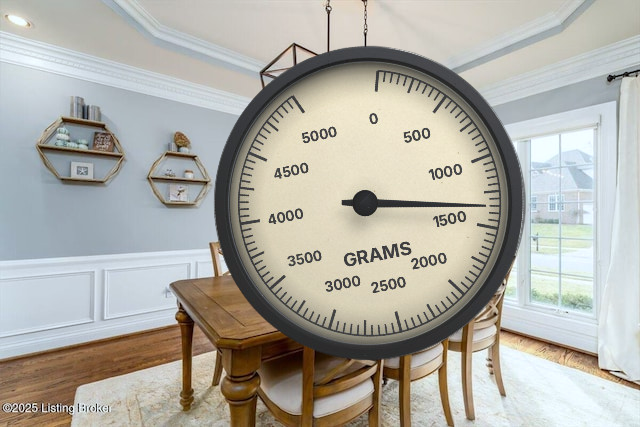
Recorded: 1350 g
